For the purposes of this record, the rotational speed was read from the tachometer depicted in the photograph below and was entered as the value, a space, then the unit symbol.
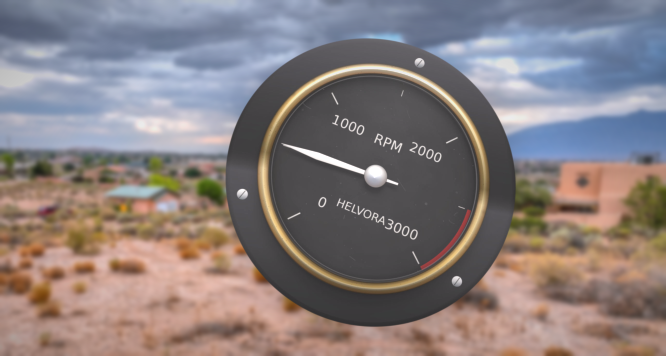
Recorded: 500 rpm
